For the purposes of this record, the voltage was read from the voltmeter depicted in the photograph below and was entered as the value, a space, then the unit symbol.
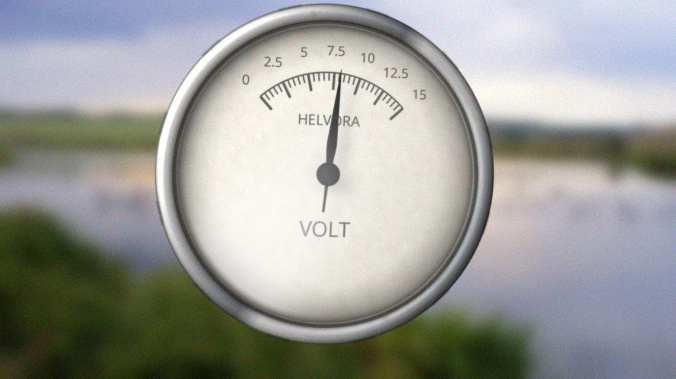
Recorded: 8 V
